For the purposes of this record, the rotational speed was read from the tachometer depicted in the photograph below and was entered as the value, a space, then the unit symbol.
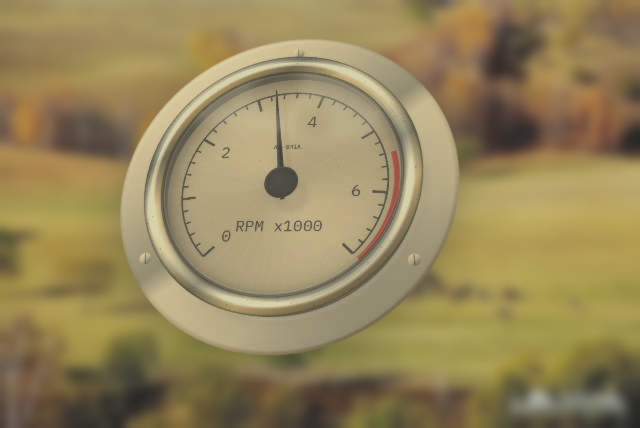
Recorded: 3300 rpm
